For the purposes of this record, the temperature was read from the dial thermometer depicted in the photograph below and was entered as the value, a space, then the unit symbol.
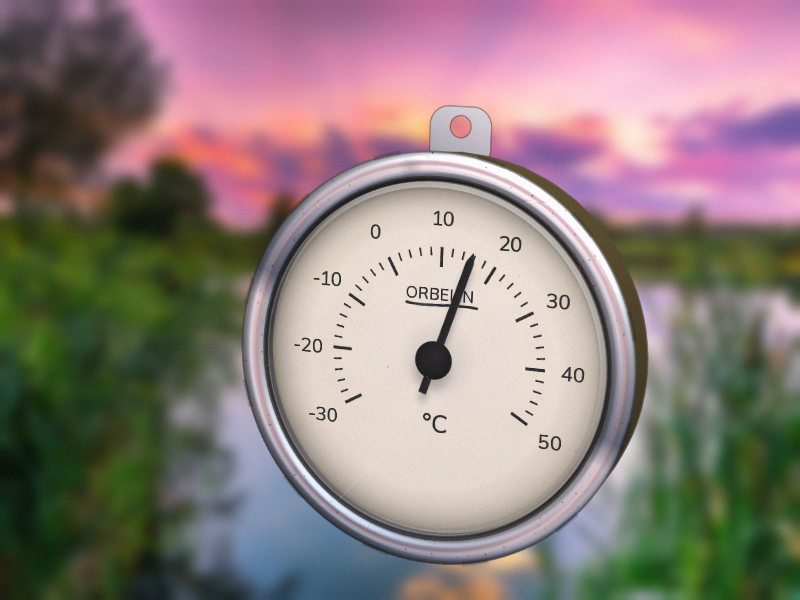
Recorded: 16 °C
